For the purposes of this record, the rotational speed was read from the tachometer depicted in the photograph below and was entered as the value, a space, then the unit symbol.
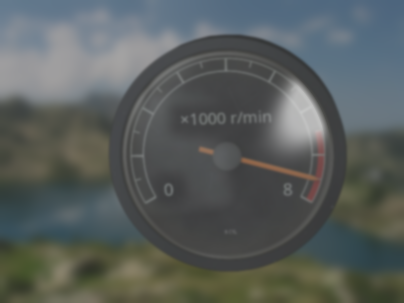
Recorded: 7500 rpm
